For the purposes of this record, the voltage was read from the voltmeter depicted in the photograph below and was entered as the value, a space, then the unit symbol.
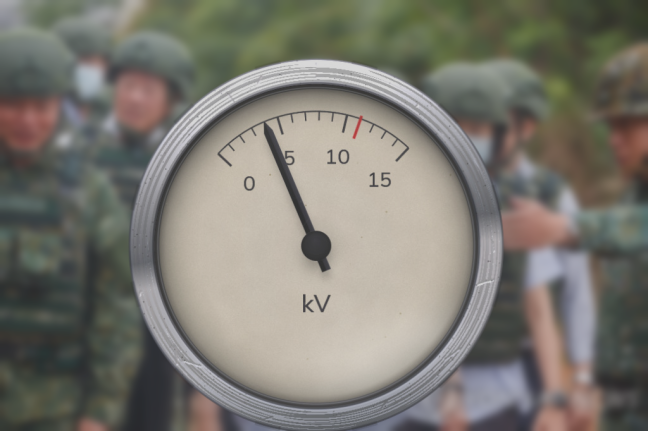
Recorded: 4 kV
